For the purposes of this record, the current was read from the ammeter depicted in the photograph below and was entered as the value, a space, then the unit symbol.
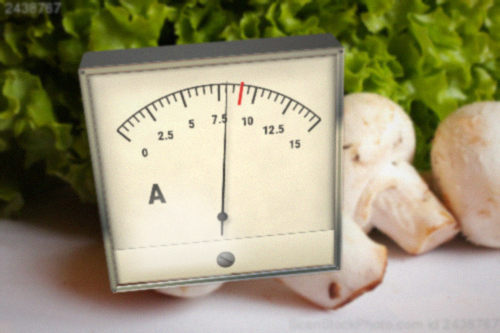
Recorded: 8 A
